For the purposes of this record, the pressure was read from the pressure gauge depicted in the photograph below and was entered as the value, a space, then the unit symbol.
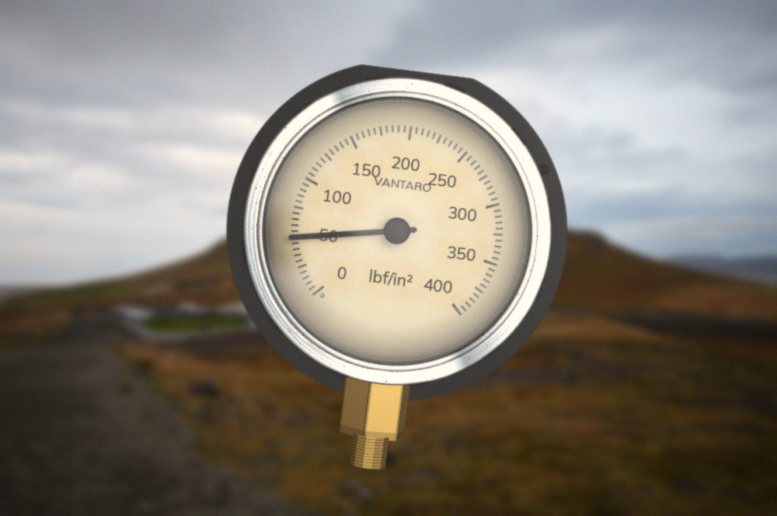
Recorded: 50 psi
